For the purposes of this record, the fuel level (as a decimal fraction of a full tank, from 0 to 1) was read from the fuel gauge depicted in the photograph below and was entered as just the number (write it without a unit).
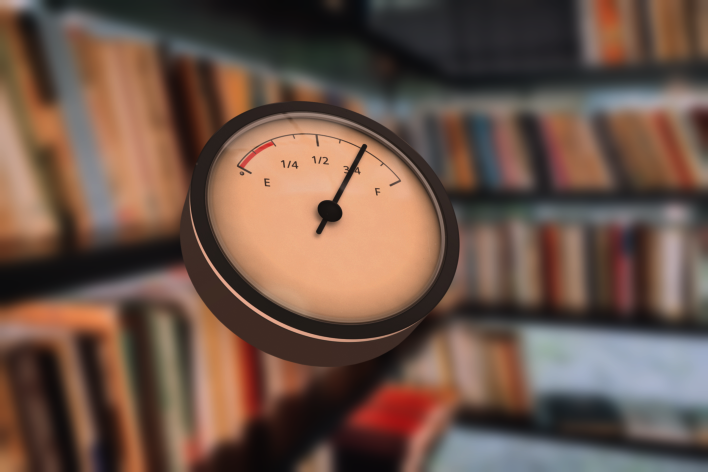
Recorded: 0.75
